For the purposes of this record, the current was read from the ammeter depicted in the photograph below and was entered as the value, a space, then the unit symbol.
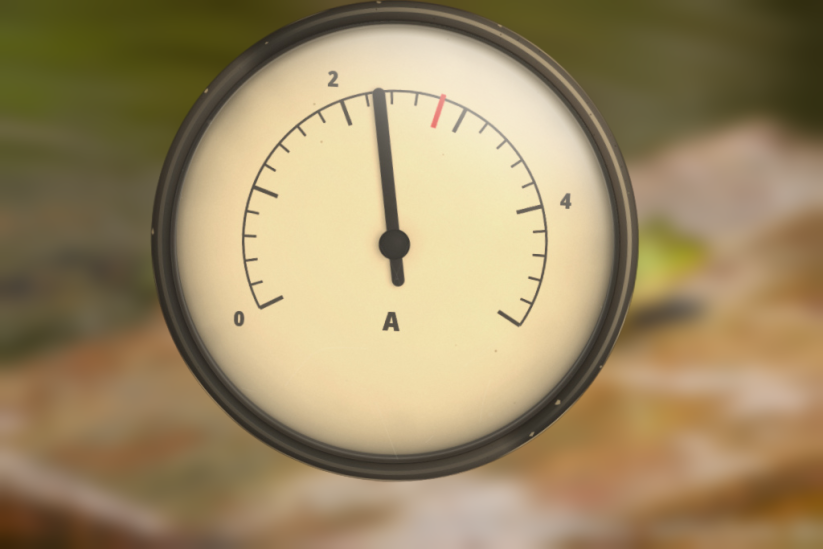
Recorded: 2.3 A
